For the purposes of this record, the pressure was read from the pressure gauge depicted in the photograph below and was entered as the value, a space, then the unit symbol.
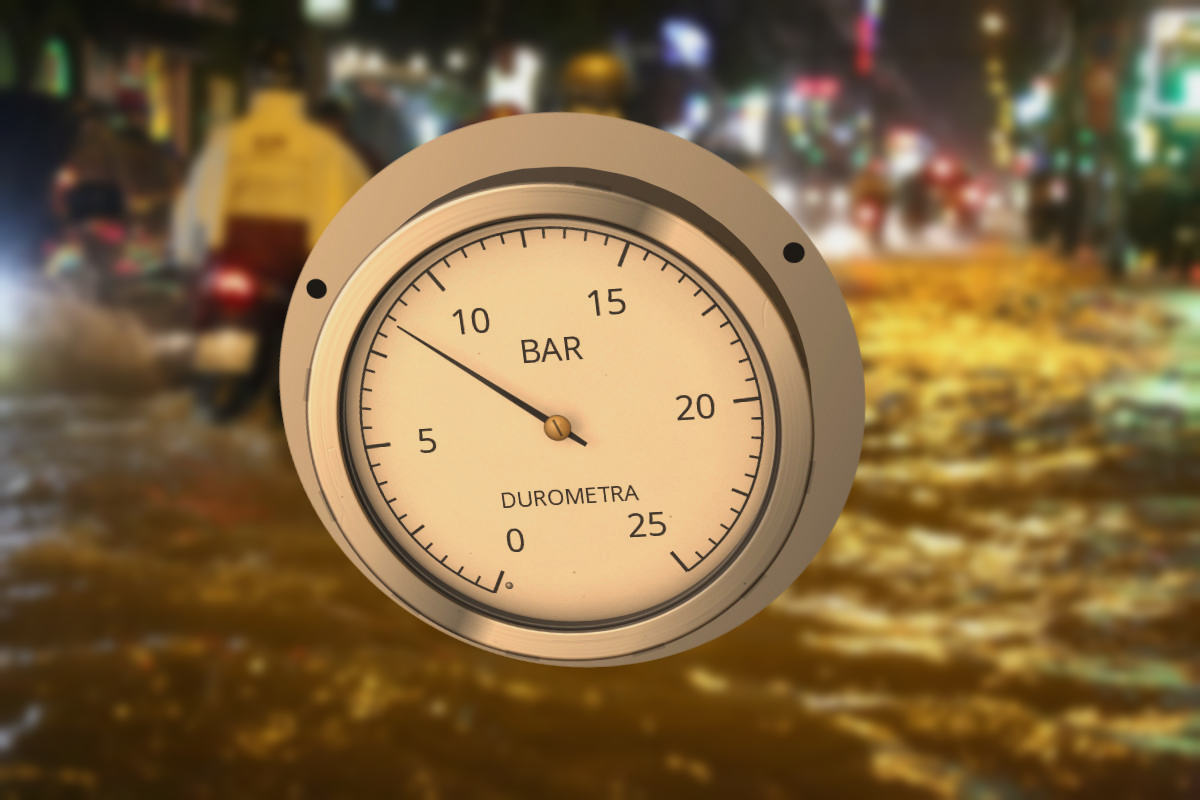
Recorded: 8.5 bar
